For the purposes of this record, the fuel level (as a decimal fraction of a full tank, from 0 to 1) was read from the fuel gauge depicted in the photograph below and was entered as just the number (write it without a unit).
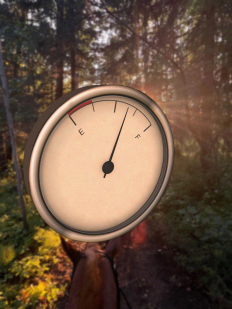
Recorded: 0.625
